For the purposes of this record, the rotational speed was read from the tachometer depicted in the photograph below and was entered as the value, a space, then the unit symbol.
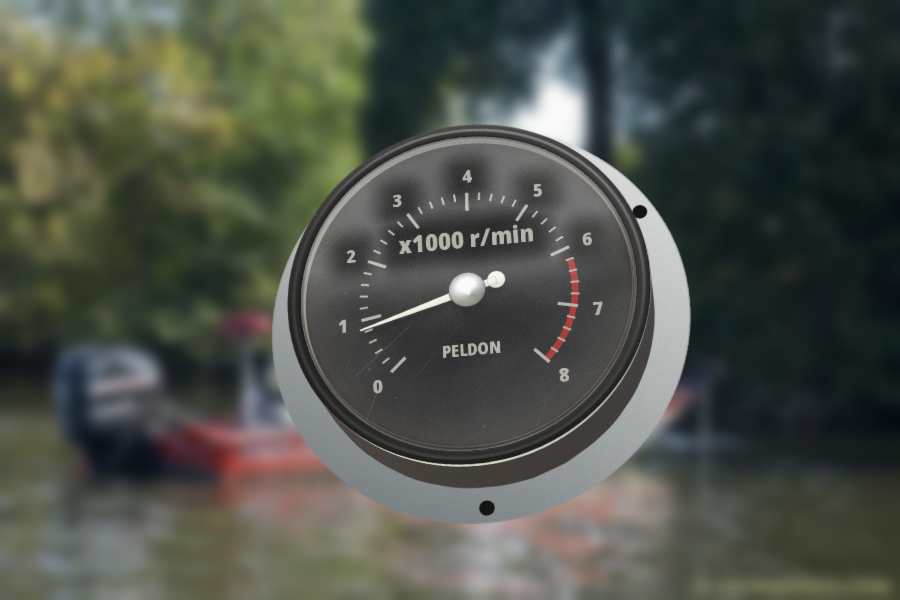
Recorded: 800 rpm
